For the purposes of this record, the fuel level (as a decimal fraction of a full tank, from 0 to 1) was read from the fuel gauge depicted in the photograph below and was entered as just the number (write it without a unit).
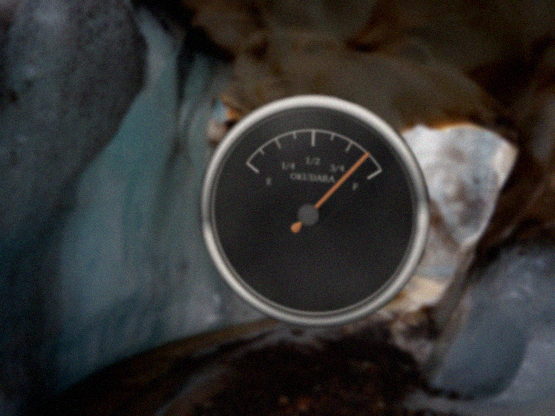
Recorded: 0.875
